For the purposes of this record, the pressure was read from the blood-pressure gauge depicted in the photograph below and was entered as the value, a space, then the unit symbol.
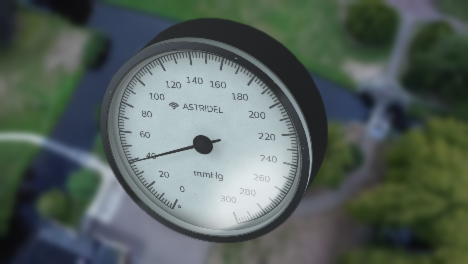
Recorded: 40 mmHg
